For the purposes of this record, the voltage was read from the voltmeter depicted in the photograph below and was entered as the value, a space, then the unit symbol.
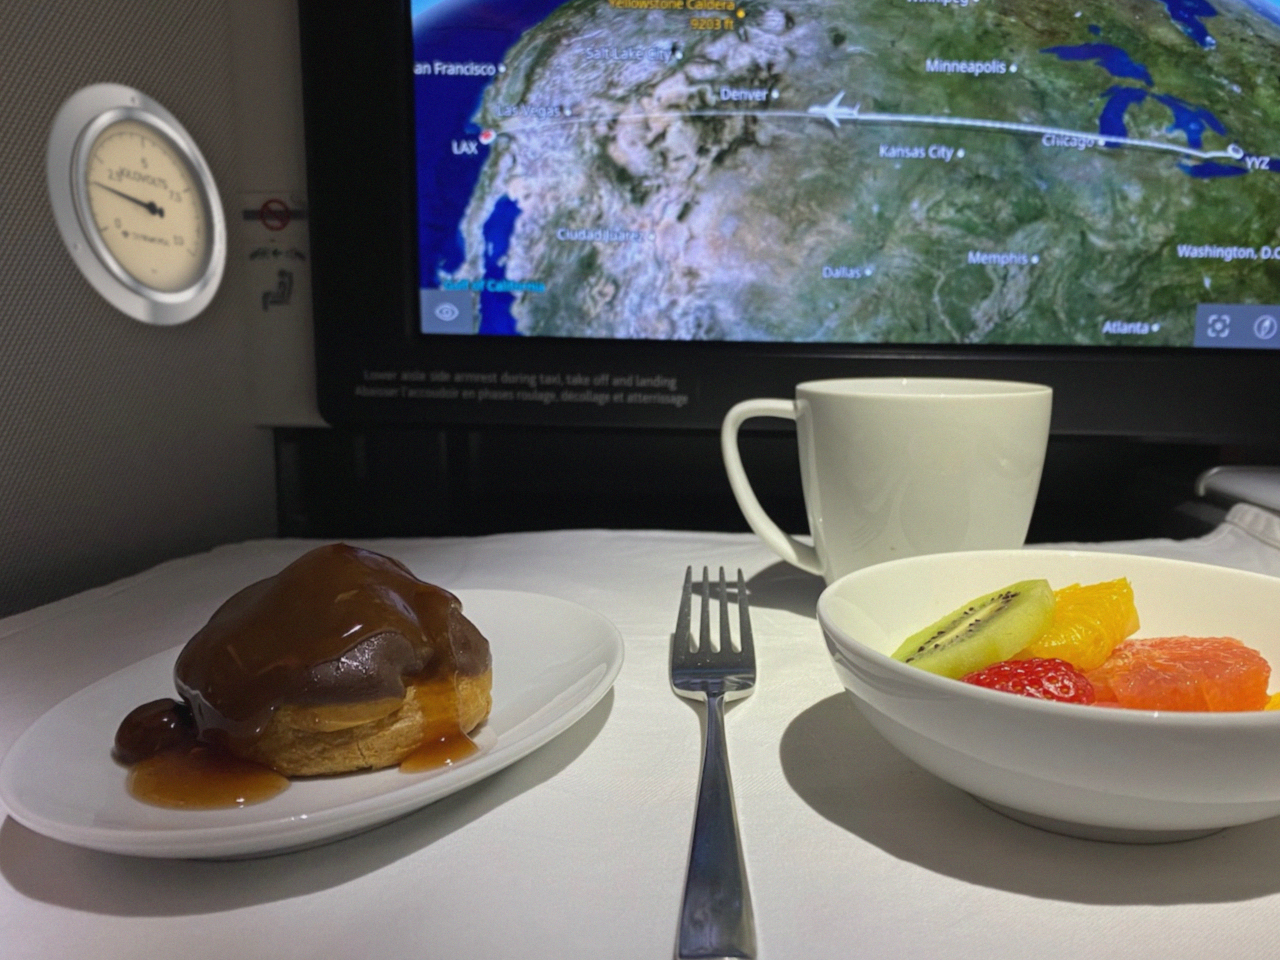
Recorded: 1.5 kV
